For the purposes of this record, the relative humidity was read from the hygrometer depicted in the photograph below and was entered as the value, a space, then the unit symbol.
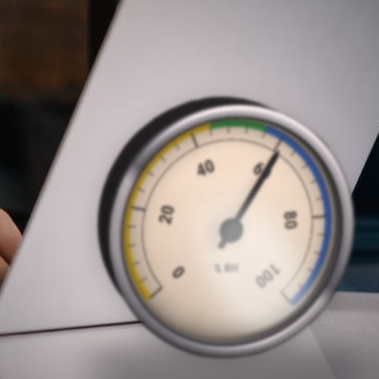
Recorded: 60 %
